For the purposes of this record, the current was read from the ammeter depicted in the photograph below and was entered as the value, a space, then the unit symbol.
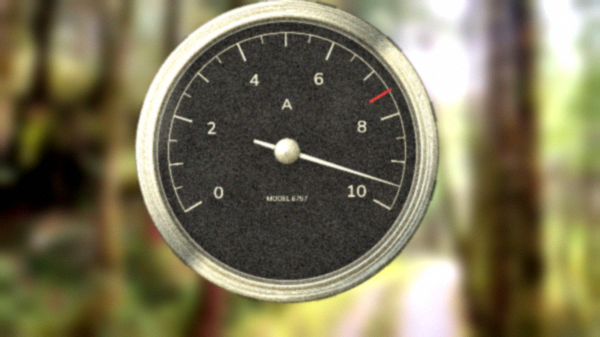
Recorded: 9.5 A
